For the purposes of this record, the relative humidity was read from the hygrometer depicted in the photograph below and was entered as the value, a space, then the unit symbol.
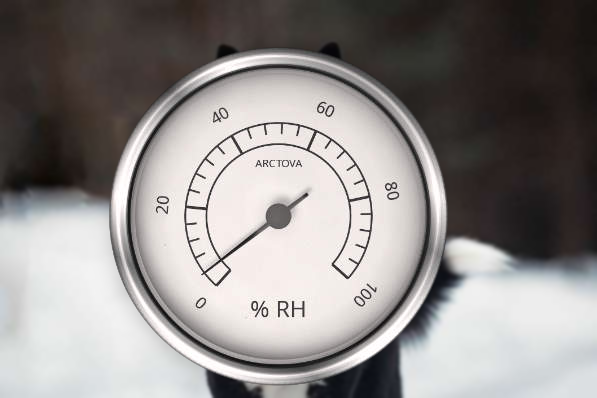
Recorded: 4 %
